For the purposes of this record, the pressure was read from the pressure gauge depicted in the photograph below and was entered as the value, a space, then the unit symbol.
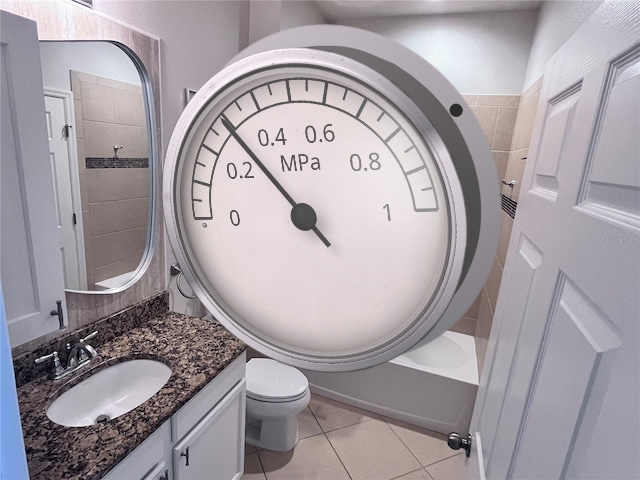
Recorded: 0.3 MPa
